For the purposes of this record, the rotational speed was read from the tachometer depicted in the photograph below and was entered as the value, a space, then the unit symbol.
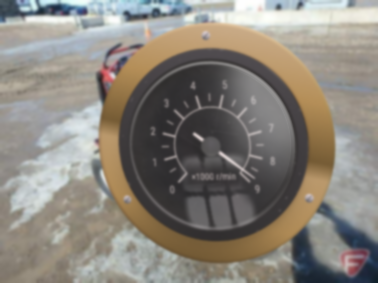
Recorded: 8750 rpm
